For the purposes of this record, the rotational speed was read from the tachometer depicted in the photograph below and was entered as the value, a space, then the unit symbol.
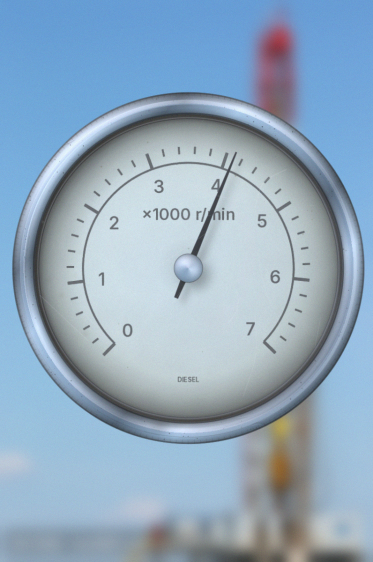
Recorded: 4100 rpm
